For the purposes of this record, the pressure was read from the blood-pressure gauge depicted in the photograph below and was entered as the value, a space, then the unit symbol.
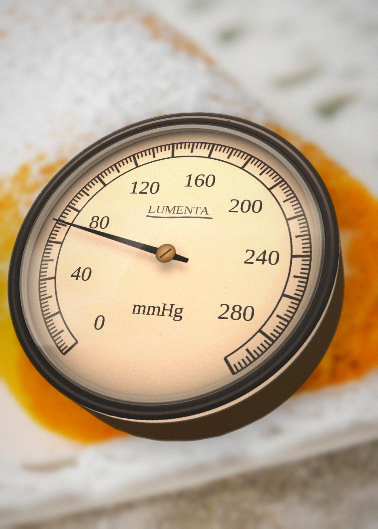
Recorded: 70 mmHg
